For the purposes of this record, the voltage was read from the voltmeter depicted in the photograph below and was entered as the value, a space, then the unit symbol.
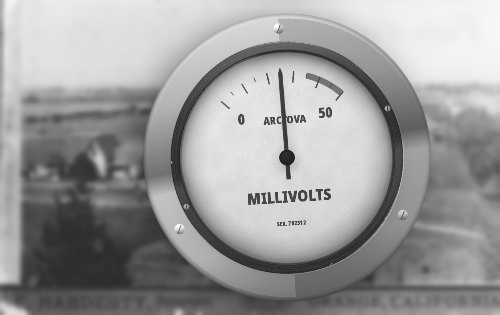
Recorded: 25 mV
